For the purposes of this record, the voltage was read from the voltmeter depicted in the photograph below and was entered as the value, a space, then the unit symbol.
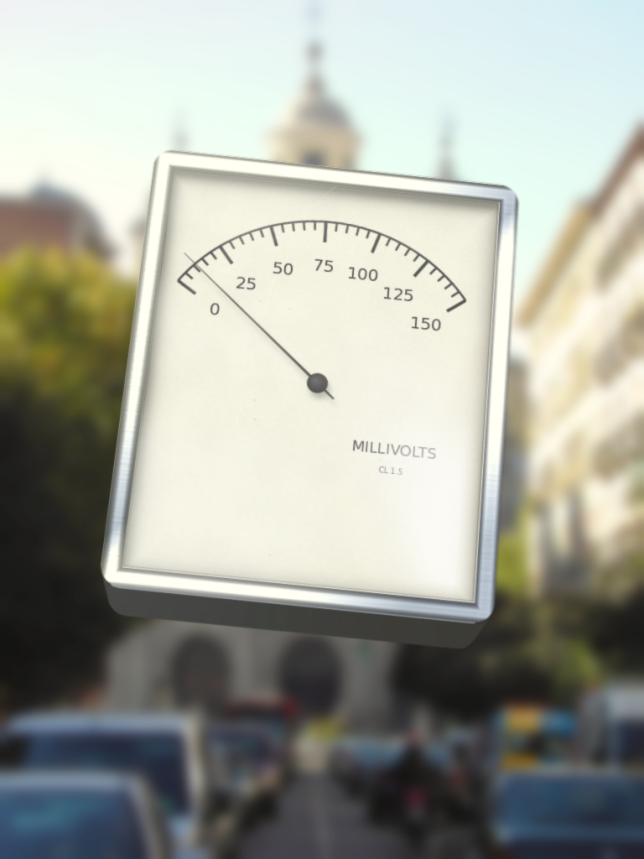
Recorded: 10 mV
